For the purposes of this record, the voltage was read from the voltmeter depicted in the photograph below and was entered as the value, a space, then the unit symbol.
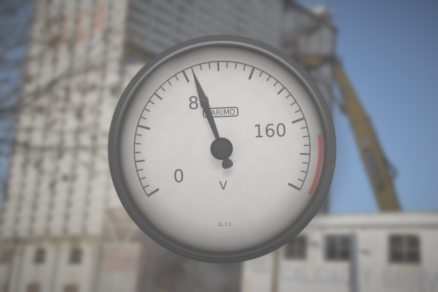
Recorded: 85 V
